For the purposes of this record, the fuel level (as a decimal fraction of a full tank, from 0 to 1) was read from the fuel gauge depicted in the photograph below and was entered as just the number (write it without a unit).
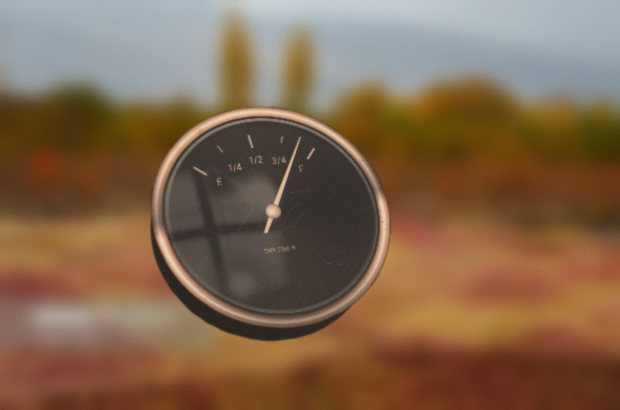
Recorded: 0.875
